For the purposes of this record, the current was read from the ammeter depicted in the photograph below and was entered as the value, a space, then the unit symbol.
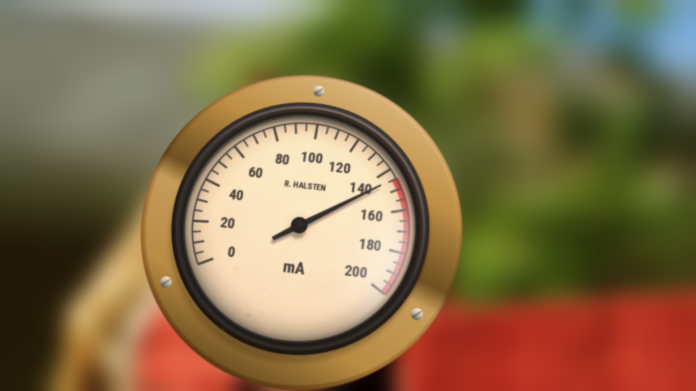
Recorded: 145 mA
